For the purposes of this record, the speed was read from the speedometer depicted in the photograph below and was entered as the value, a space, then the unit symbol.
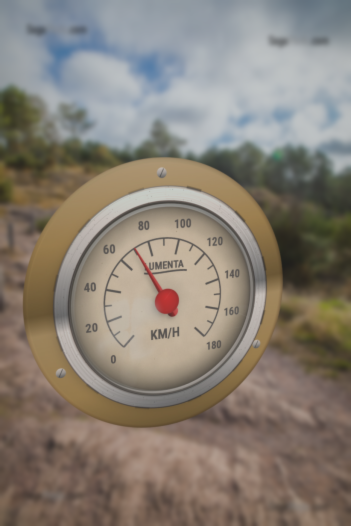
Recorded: 70 km/h
